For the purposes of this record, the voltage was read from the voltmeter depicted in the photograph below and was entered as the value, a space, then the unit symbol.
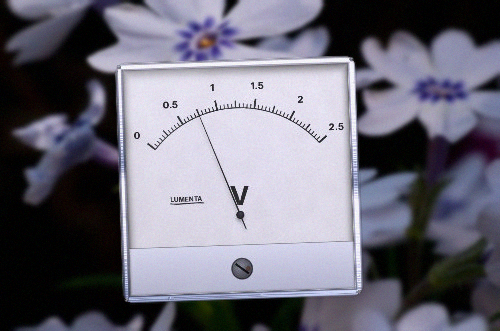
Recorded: 0.75 V
